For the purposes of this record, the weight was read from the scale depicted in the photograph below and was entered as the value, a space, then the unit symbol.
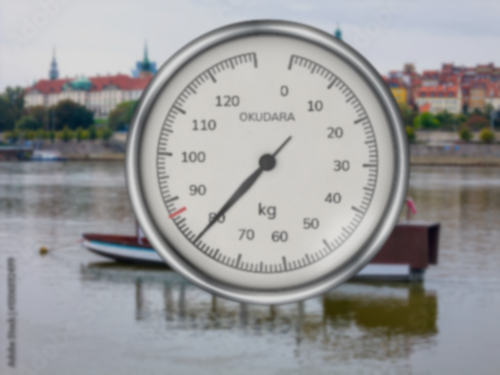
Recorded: 80 kg
